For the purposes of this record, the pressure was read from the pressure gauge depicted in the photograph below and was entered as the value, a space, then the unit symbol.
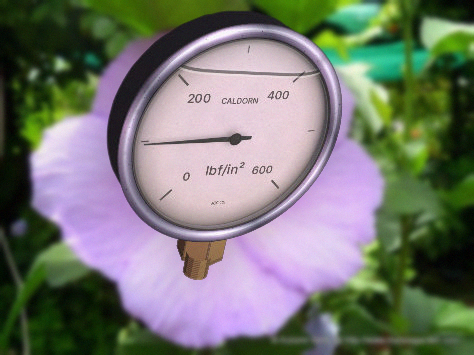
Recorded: 100 psi
